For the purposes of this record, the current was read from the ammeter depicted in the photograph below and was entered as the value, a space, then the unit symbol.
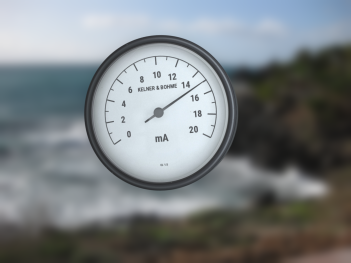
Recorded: 15 mA
